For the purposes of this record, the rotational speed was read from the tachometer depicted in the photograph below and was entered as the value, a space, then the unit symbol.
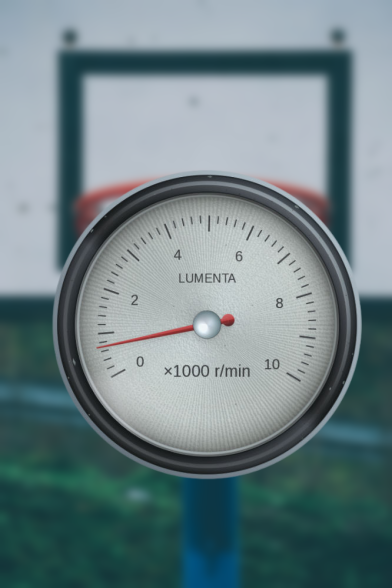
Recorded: 700 rpm
